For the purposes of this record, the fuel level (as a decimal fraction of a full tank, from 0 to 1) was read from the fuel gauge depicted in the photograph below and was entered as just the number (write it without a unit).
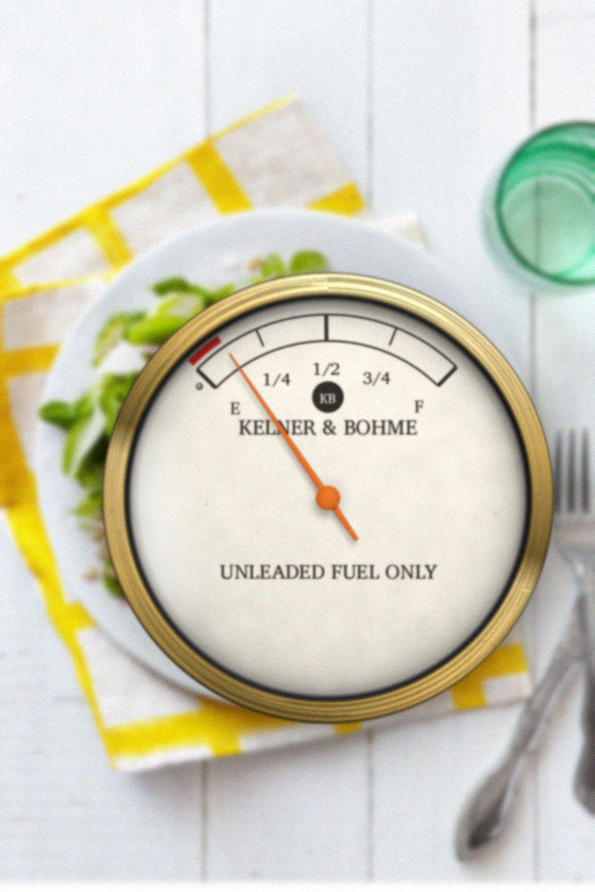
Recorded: 0.125
